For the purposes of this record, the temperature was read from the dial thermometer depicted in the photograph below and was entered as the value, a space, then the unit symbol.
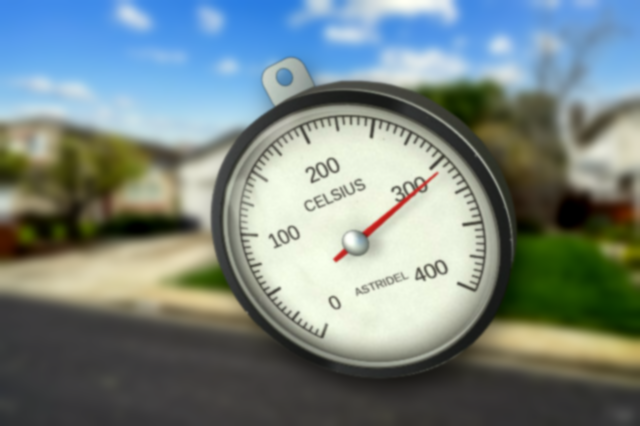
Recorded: 305 °C
